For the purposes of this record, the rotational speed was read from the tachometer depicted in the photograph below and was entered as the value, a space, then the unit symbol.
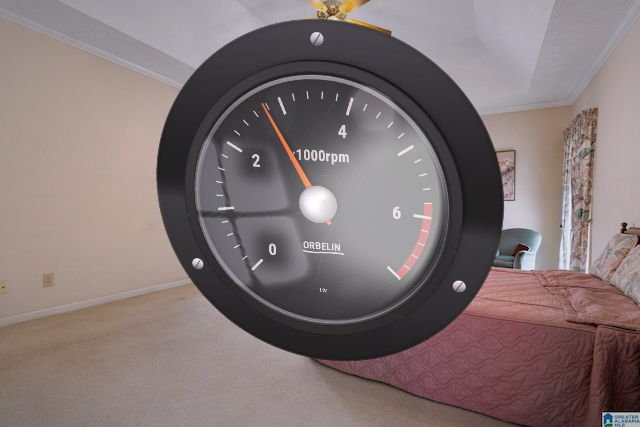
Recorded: 2800 rpm
